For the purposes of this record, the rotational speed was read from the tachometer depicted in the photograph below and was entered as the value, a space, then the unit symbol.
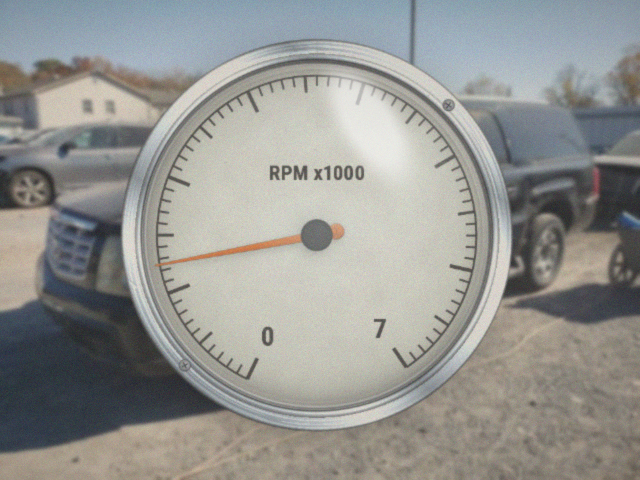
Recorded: 1250 rpm
